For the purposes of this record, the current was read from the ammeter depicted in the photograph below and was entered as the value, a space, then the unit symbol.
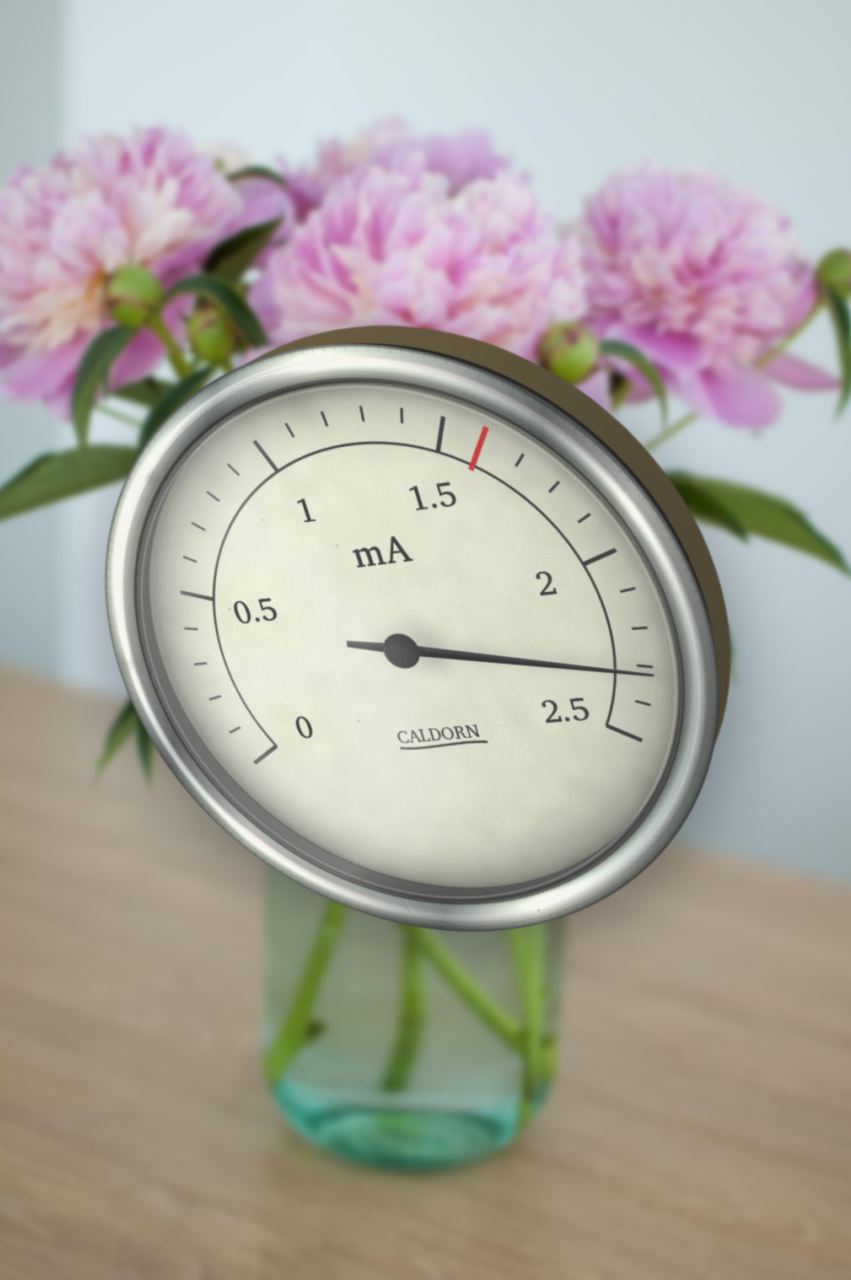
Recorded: 2.3 mA
